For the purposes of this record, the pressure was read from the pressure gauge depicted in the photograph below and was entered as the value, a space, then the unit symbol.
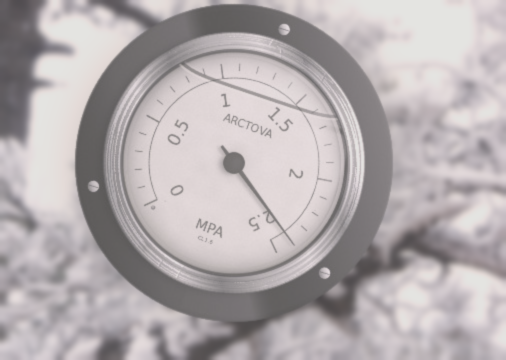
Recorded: 2.4 MPa
